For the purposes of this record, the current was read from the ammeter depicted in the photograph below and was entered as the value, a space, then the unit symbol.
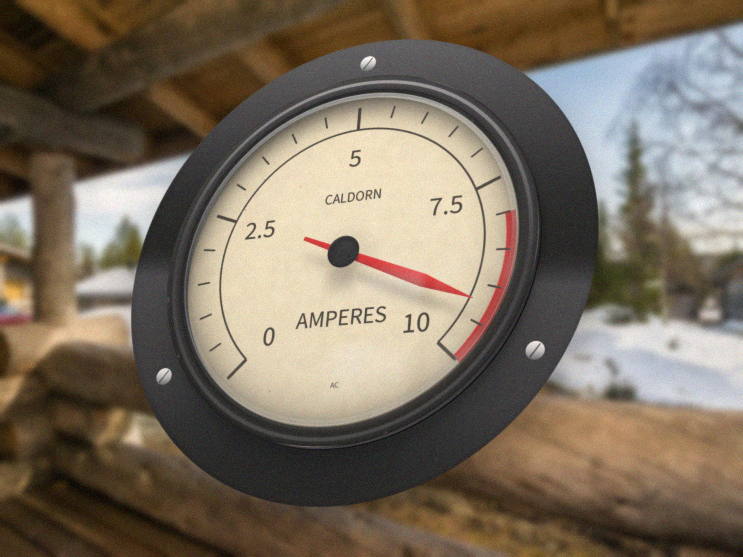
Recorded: 9.25 A
